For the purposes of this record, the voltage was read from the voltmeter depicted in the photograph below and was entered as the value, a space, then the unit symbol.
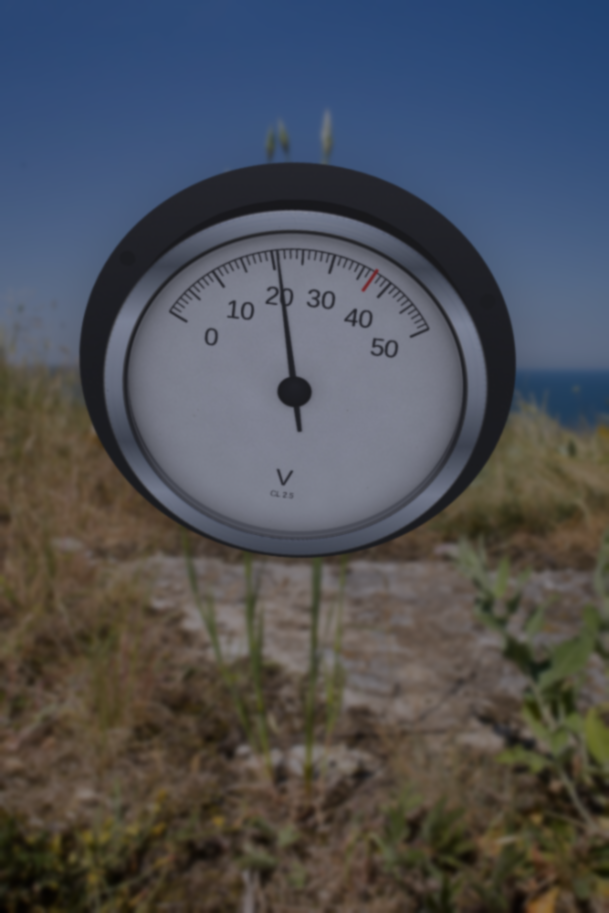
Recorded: 21 V
